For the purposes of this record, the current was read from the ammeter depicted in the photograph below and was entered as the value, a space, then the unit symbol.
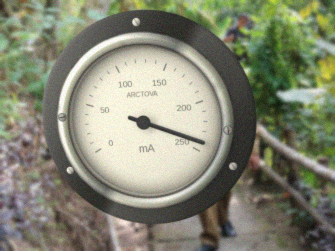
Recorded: 240 mA
